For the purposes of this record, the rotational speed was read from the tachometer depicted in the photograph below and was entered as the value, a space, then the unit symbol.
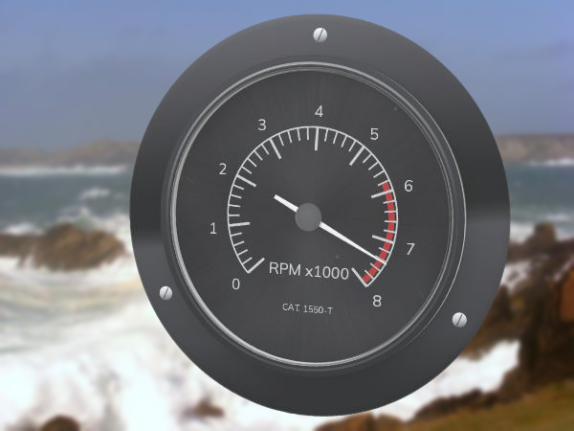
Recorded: 7400 rpm
